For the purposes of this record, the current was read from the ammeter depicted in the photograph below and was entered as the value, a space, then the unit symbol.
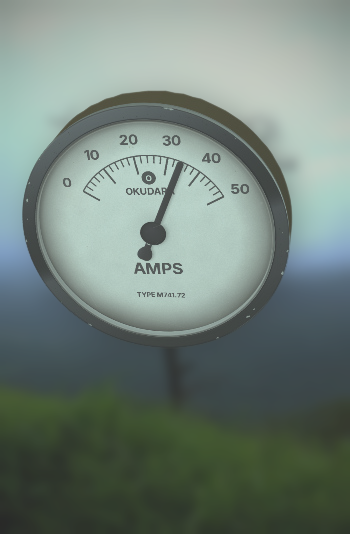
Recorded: 34 A
